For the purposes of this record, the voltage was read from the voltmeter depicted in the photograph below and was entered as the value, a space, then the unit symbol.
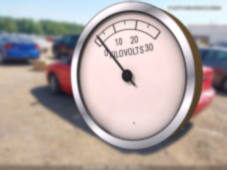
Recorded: 2.5 kV
